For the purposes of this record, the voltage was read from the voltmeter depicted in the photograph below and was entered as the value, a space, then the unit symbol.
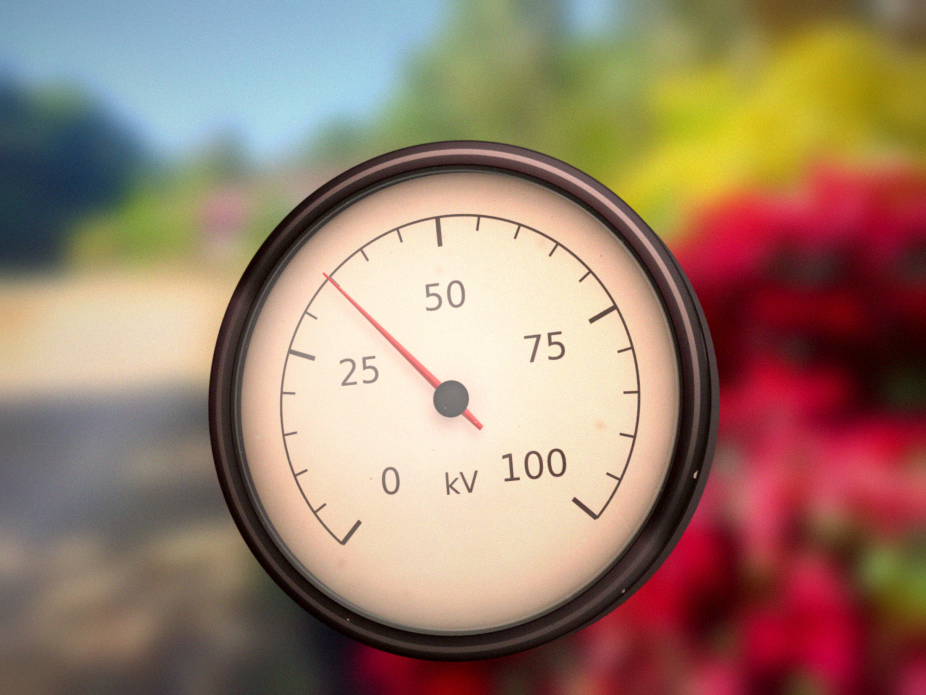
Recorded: 35 kV
